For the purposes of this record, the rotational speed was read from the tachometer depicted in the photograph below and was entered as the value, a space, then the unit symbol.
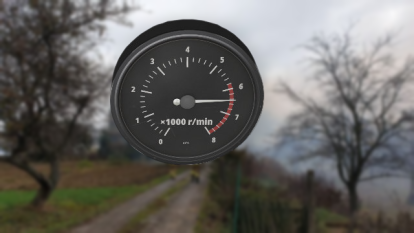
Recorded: 6400 rpm
